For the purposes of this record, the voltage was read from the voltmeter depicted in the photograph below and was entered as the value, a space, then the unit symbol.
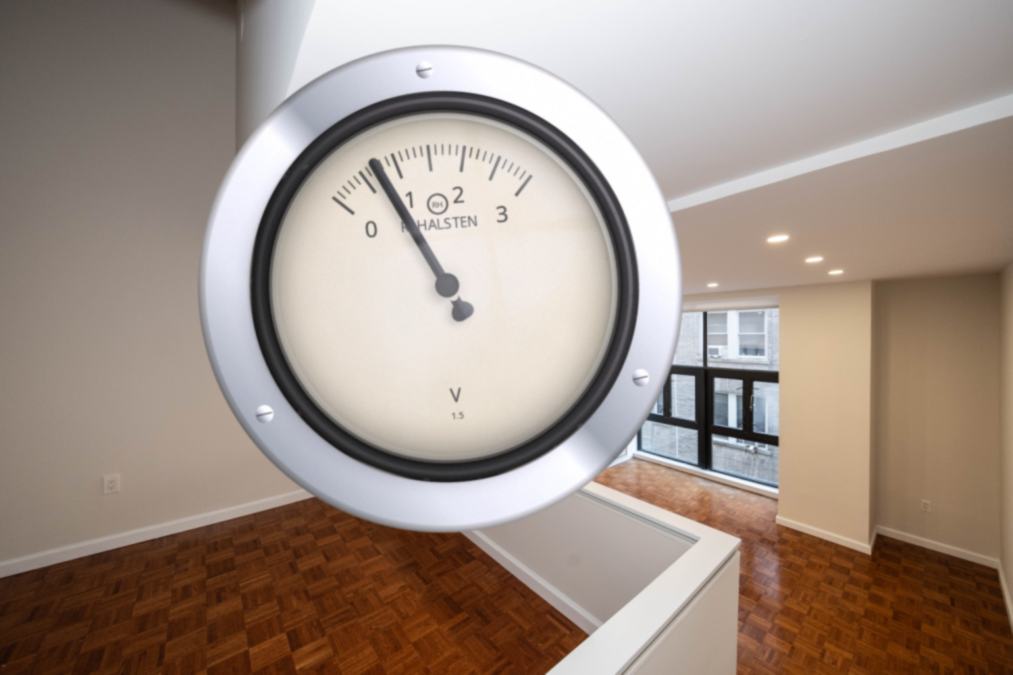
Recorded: 0.7 V
